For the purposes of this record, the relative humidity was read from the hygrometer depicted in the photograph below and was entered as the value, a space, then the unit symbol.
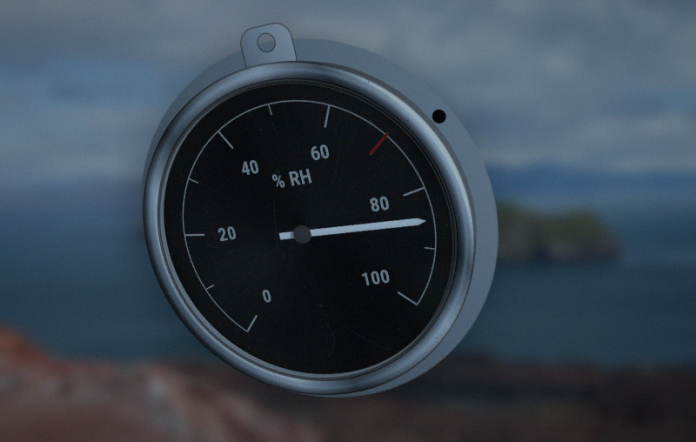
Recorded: 85 %
